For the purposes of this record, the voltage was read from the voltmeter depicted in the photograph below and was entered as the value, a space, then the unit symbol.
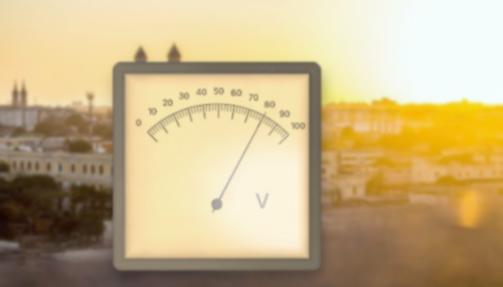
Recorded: 80 V
